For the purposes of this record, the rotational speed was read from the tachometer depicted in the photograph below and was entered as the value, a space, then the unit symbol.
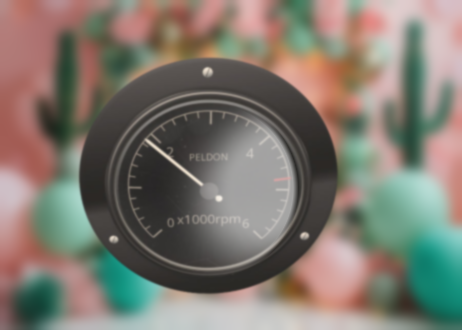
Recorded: 1900 rpm
